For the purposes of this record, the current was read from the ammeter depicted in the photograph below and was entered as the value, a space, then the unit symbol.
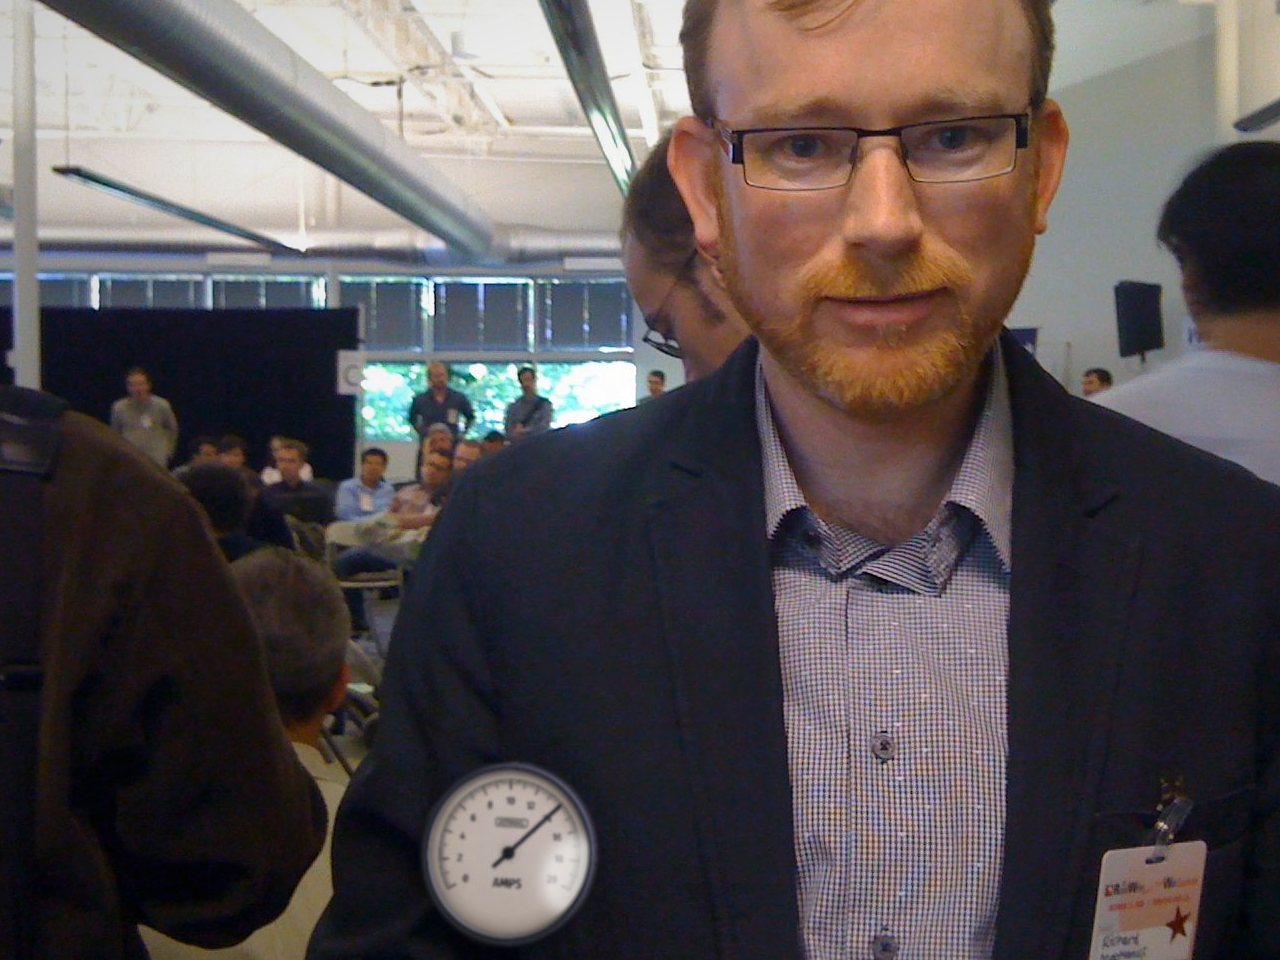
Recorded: 14 A
